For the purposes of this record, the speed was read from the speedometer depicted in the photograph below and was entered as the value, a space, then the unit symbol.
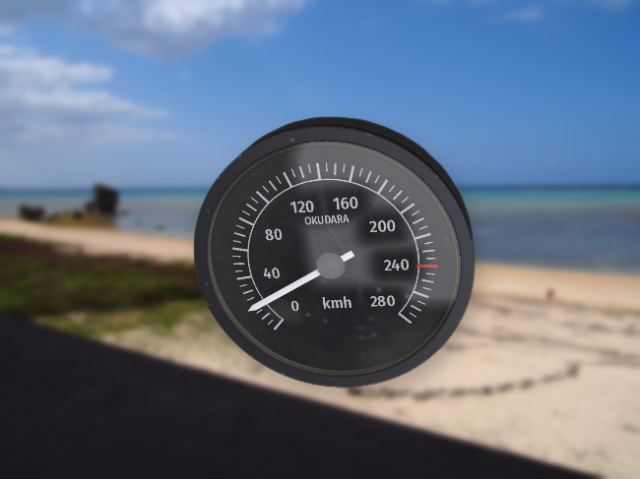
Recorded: 20 km/h
